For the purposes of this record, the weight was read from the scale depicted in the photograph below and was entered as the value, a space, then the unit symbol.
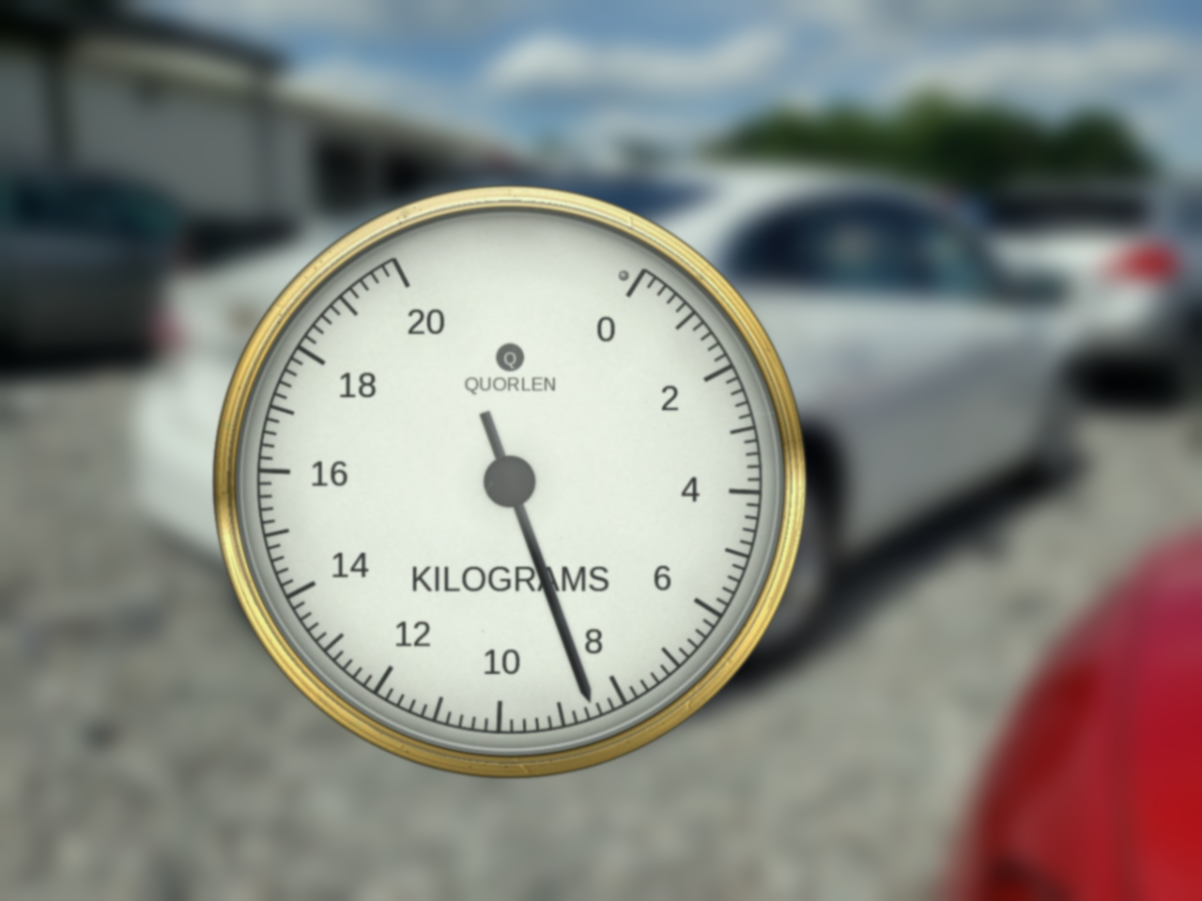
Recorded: 8.5 kg
